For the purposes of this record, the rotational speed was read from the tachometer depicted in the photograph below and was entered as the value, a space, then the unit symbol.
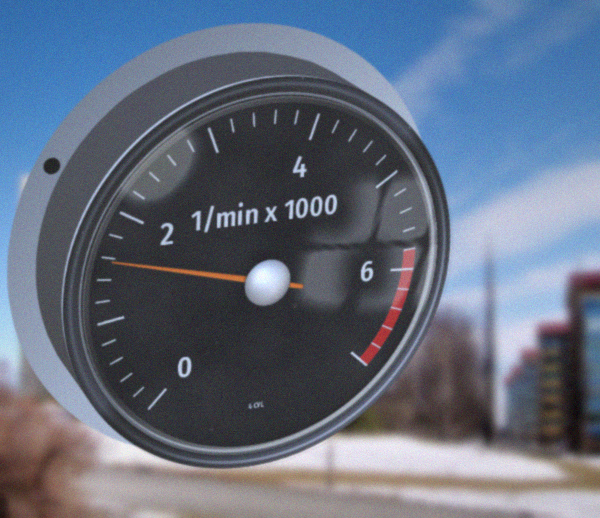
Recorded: 1600 rpm
